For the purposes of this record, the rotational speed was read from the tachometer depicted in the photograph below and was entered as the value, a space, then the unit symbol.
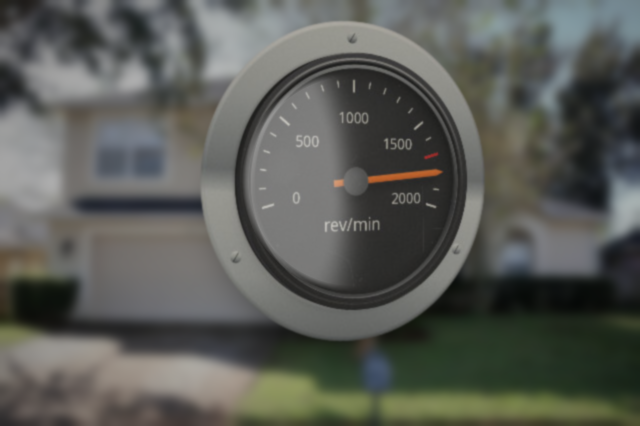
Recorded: 1800 rpm
